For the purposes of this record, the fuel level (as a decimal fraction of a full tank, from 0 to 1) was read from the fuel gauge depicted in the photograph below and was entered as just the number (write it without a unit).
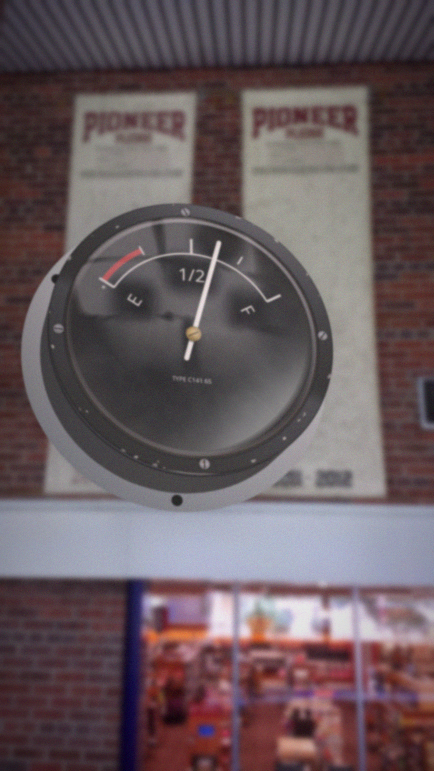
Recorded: 0.625
